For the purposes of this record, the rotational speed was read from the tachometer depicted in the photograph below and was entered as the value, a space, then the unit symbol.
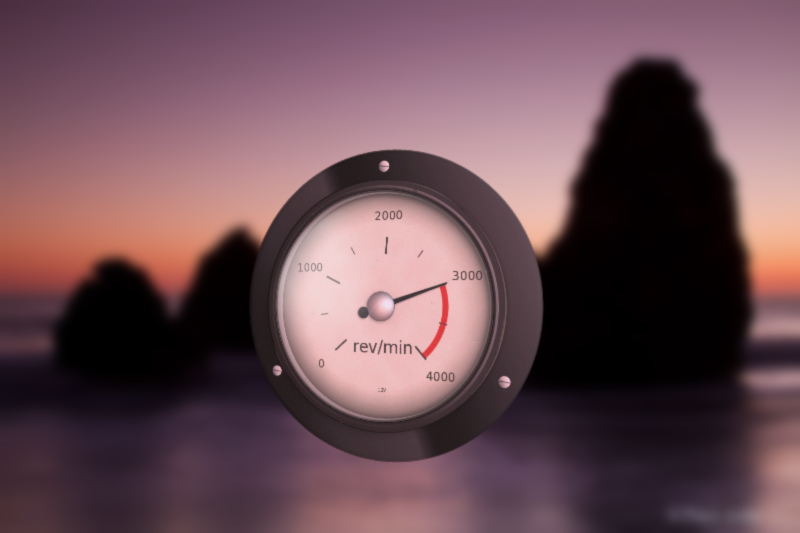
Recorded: 3000 rpm
